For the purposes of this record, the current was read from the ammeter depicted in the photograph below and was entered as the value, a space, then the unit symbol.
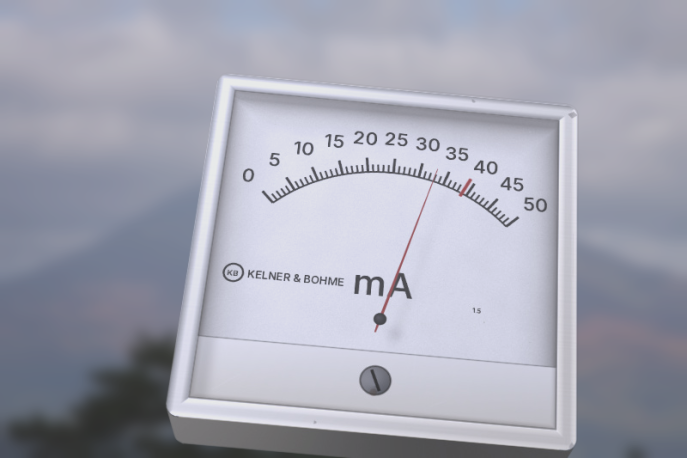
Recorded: 33 mA
